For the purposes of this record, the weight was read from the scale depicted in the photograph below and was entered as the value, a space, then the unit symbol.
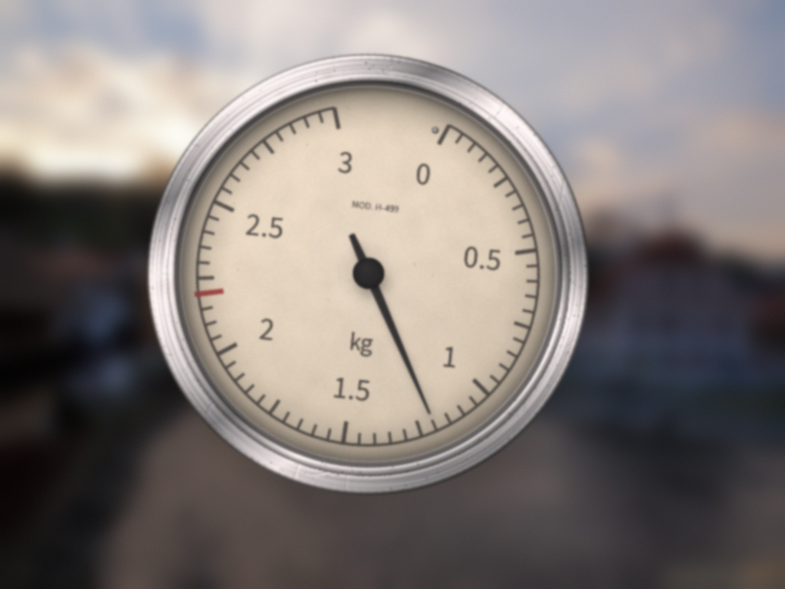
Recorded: 1.2 kg
